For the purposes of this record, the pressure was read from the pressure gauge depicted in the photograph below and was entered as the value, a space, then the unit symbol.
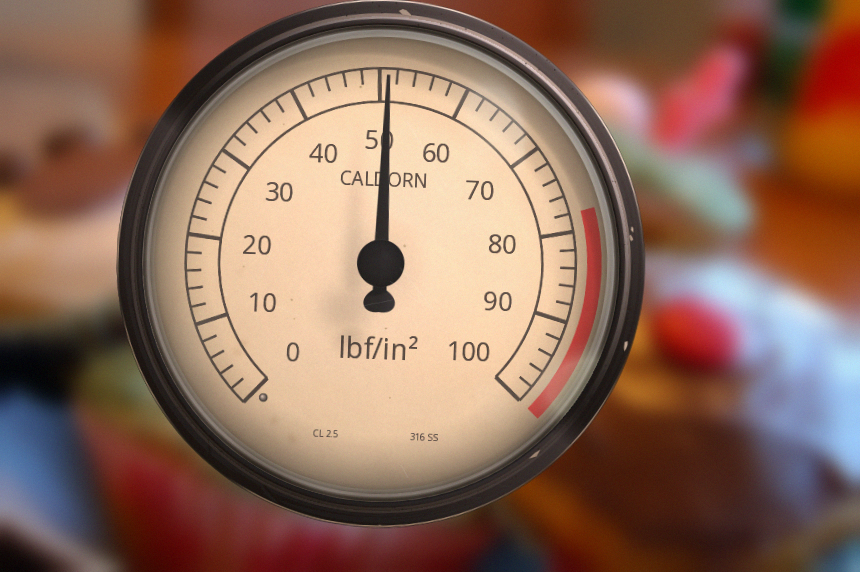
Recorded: 51 psi
